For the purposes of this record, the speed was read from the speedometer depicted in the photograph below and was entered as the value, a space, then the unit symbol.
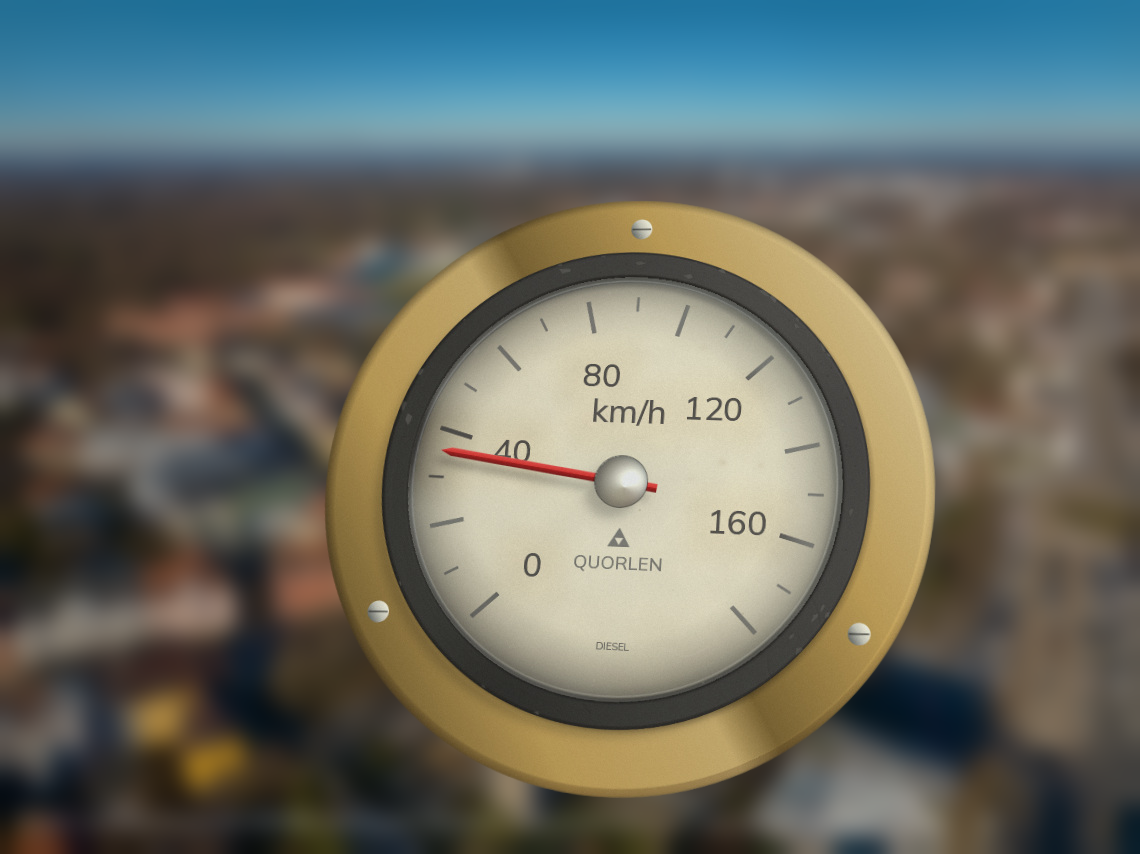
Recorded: 35 km/h
